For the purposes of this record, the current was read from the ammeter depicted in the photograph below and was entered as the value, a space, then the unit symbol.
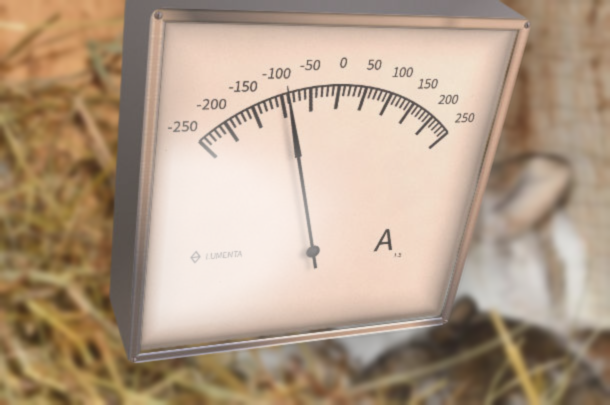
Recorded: -90 A
